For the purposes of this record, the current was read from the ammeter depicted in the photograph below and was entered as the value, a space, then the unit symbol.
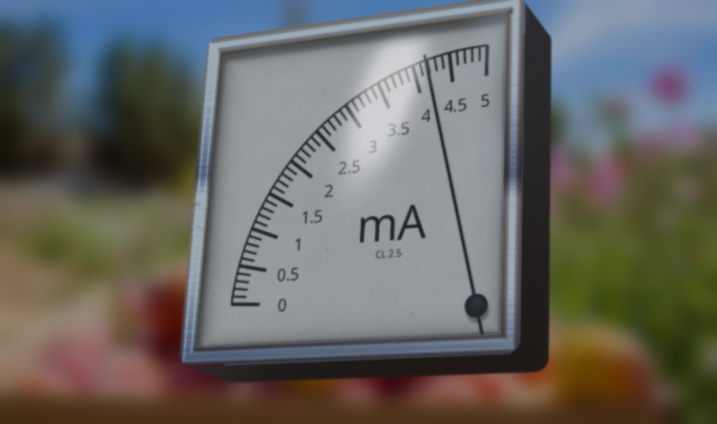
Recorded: 4.2 mA
